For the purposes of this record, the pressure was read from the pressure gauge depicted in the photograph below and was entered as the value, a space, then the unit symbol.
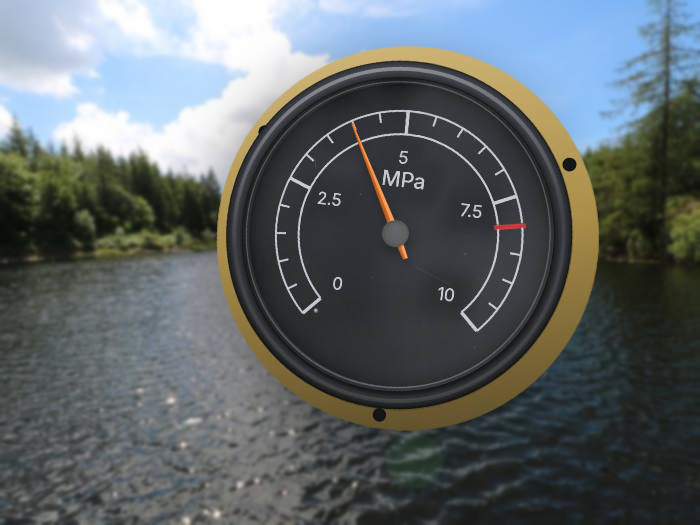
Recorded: 4 MPa
